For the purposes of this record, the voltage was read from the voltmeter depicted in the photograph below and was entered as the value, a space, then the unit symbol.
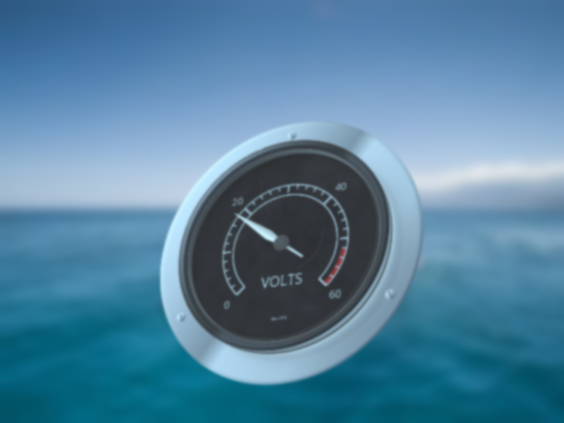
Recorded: 18 V
